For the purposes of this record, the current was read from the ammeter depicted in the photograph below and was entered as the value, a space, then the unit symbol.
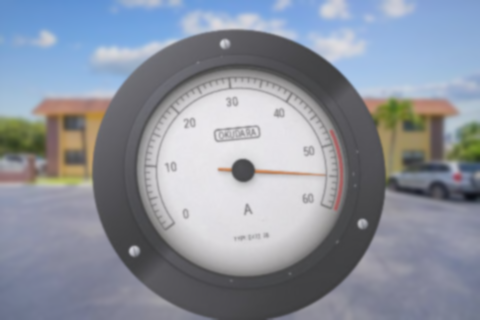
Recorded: 55 A
